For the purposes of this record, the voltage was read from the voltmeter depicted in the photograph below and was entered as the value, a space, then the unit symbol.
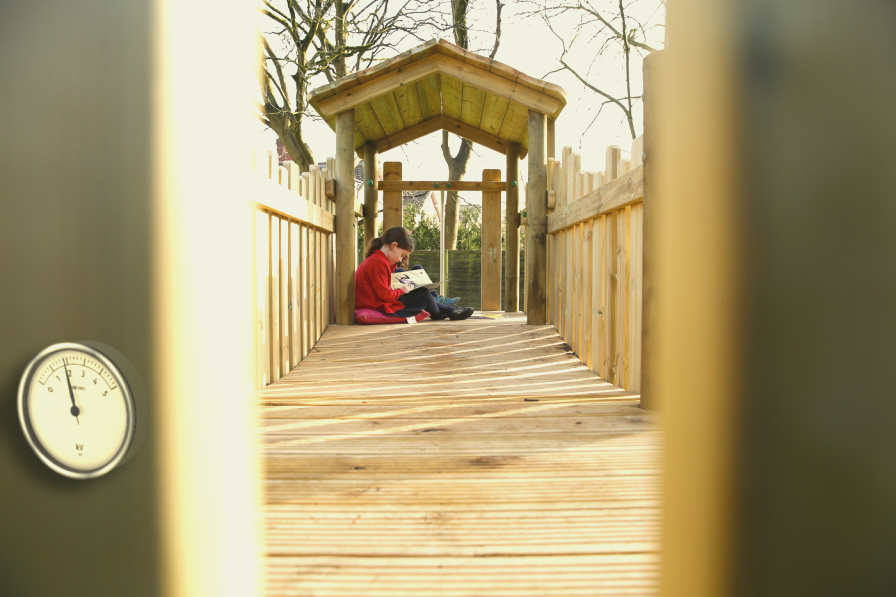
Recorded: 2 kV
